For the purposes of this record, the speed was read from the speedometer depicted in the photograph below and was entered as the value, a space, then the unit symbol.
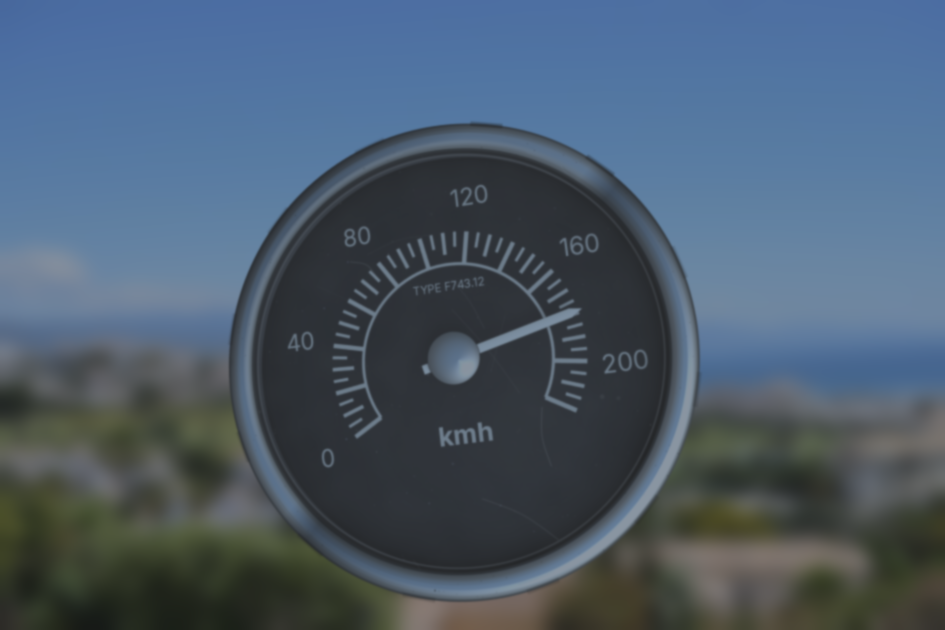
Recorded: 180 km/h
